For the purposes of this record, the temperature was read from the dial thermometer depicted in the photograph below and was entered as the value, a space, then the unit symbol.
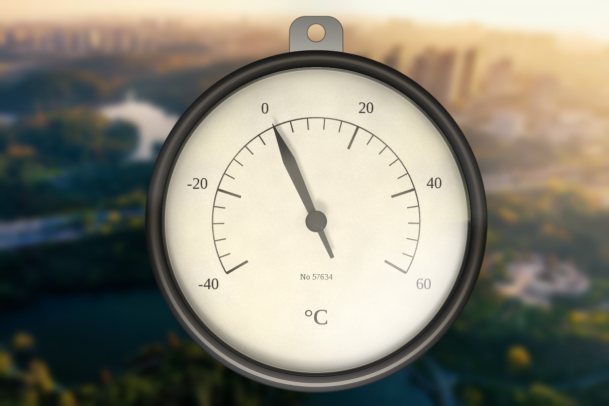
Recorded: 0 °C
